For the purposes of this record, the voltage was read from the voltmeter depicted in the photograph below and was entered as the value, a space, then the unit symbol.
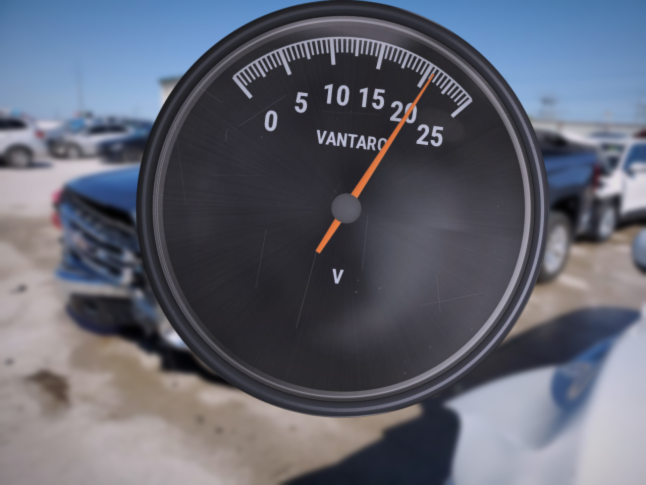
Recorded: 20.5 V
